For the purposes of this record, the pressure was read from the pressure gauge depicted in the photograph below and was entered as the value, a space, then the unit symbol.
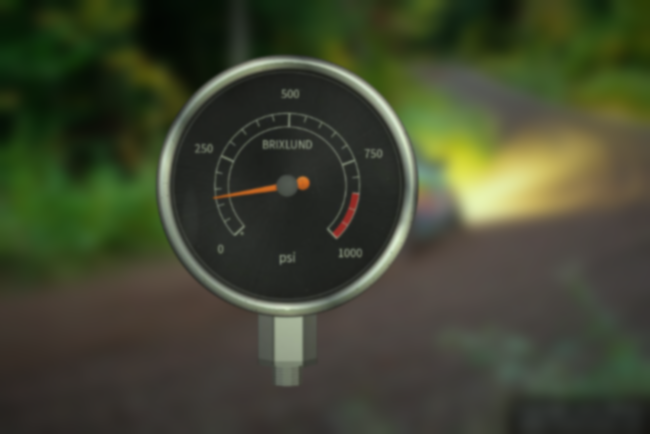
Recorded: 125 psi
